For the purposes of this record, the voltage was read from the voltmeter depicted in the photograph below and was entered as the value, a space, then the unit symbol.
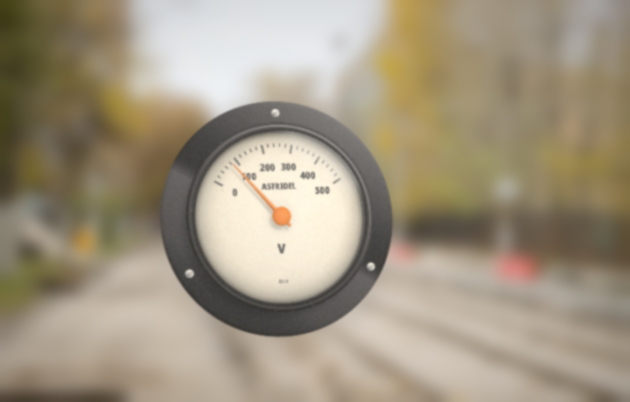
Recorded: 80 V
